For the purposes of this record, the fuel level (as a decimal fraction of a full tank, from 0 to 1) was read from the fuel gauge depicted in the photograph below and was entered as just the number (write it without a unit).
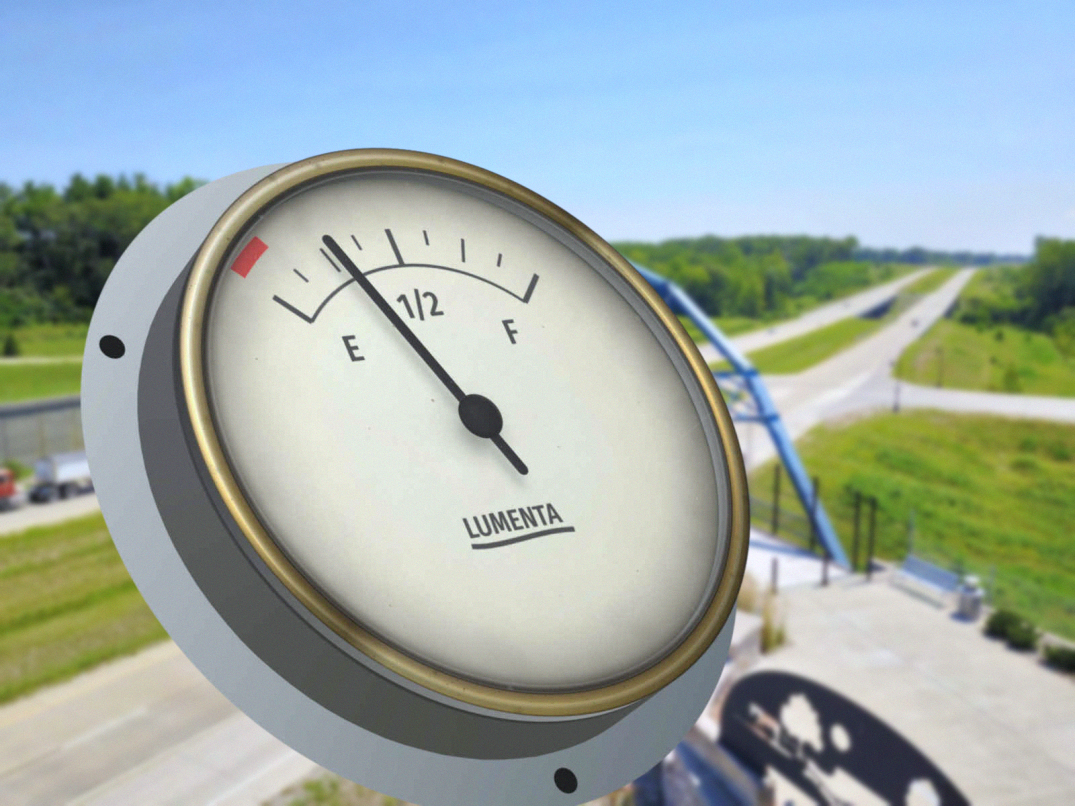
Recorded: 0.25
